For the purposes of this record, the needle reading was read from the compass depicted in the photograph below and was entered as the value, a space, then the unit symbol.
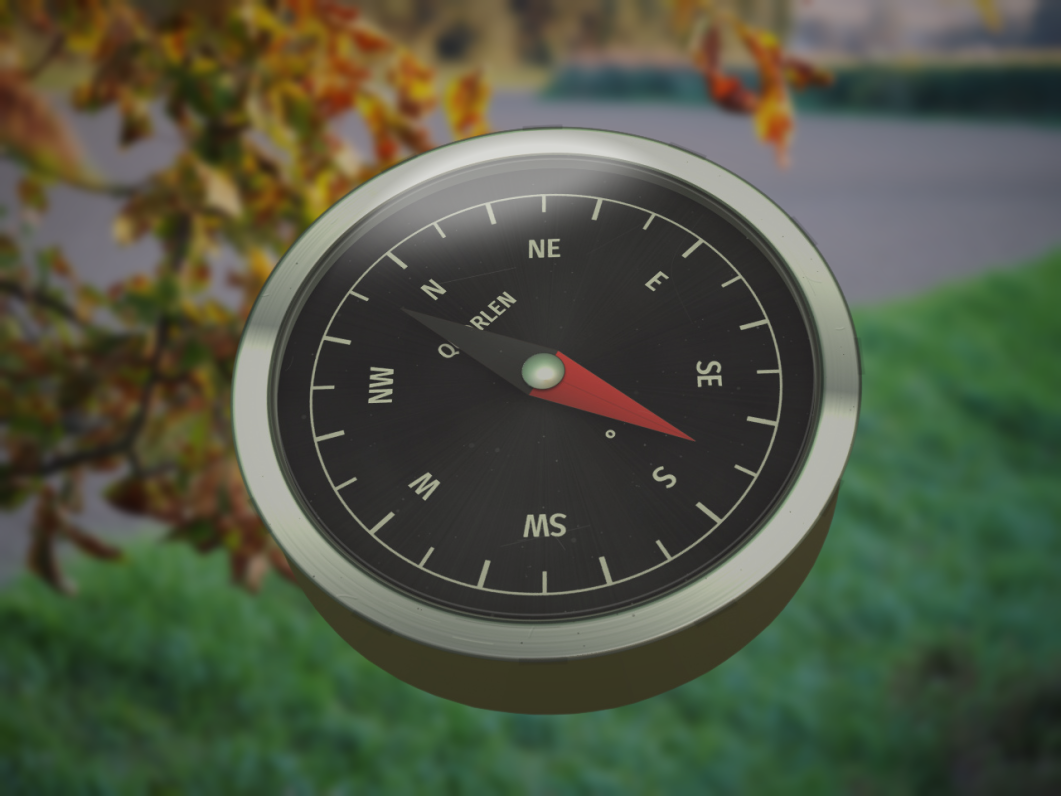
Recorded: 165 °
